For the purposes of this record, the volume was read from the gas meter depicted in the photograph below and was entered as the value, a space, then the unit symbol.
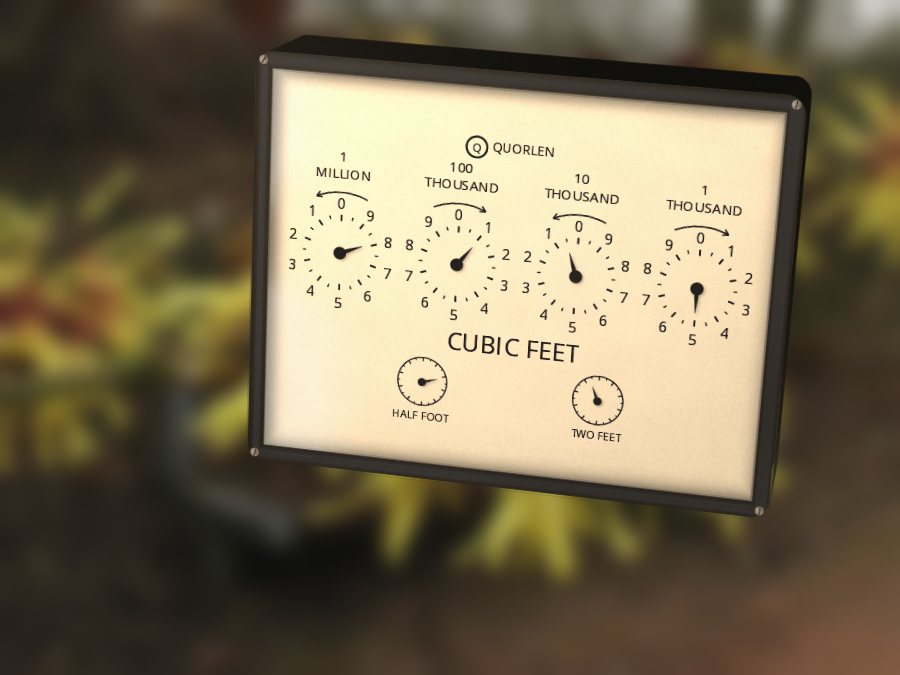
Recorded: 810500 ft³
